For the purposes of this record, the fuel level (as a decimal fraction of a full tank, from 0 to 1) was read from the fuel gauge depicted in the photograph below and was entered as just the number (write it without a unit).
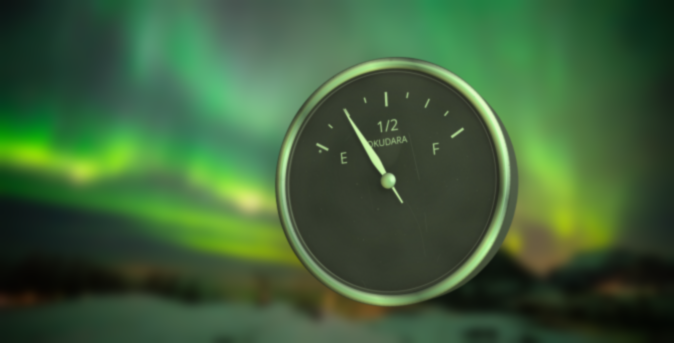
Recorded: 0.25
